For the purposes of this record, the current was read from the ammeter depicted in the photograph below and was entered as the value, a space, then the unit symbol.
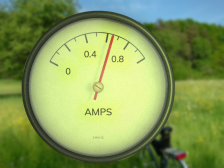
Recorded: 0.65 A
